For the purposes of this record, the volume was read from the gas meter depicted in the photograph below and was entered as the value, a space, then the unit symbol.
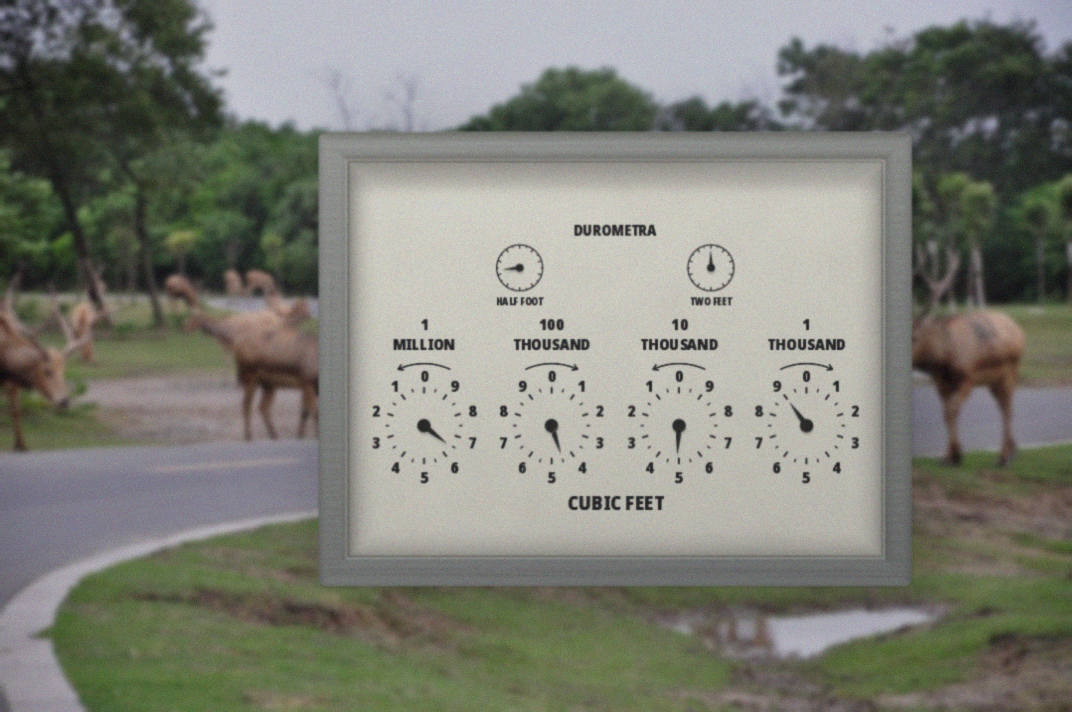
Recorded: 644900 ft³
